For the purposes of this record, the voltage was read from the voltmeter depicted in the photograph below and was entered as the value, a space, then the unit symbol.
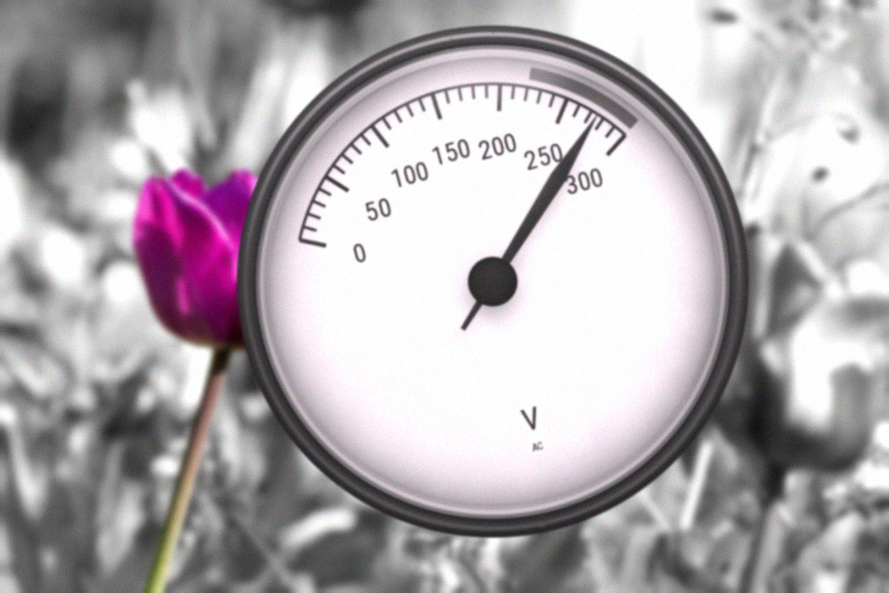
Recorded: 275 V
